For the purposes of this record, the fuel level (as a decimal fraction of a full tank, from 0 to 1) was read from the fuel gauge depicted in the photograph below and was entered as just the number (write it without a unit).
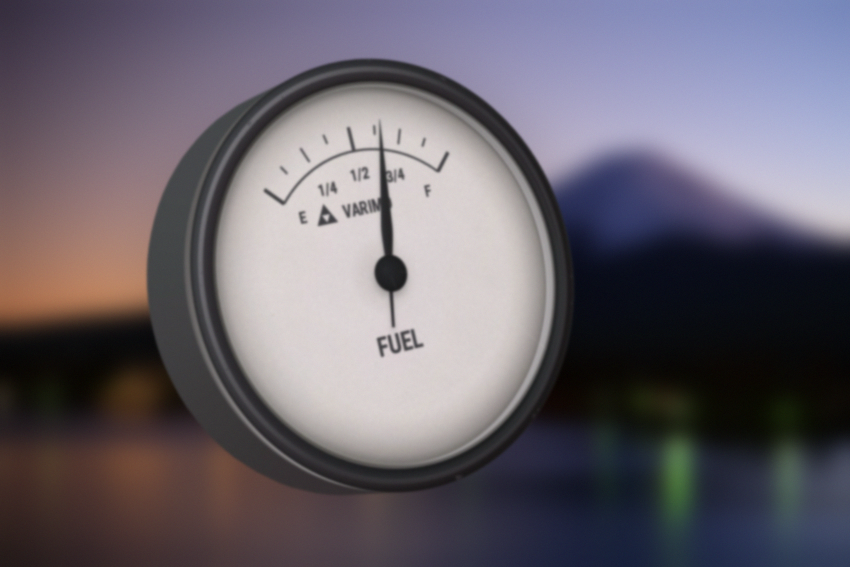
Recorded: 0.625
